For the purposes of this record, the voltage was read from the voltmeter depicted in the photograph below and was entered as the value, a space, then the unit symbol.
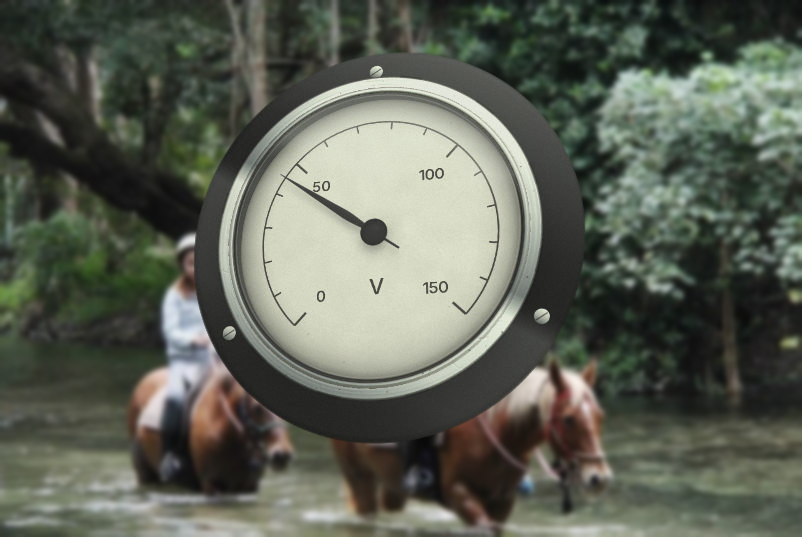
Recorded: 45 V
